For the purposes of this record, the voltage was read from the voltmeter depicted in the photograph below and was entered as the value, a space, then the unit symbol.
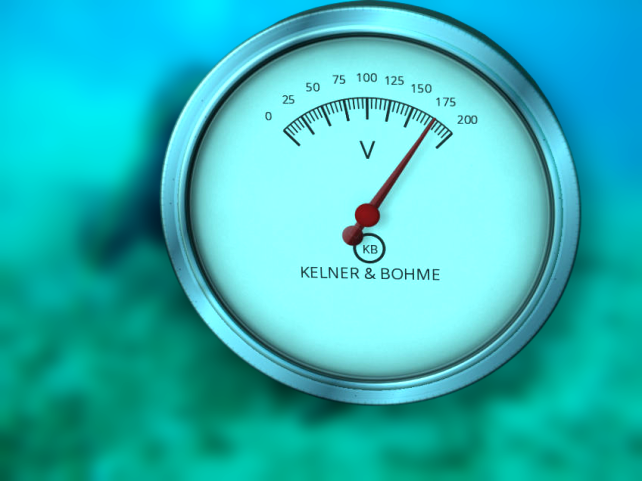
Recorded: 175 V
